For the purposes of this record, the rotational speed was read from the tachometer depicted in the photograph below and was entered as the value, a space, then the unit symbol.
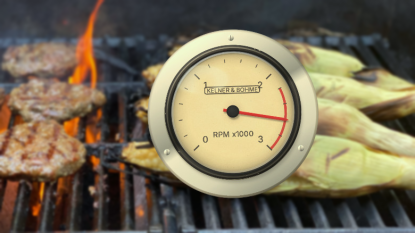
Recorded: 2600 rpm
